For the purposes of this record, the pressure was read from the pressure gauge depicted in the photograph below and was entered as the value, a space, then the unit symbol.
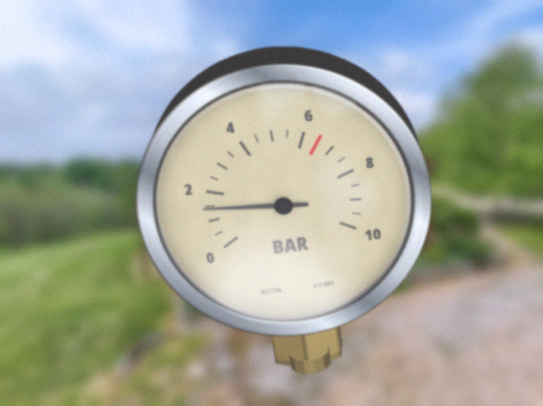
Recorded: 1.5 bar
